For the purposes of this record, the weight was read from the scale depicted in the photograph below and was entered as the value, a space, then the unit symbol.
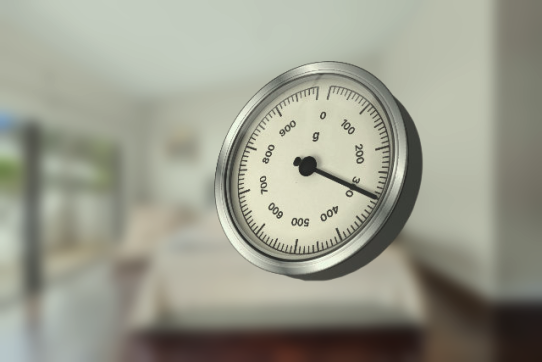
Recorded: 300 g
